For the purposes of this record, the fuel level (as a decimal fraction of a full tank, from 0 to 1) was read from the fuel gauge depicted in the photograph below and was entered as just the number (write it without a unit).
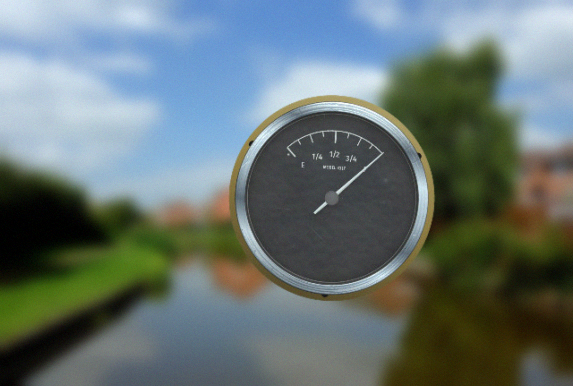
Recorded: 1
